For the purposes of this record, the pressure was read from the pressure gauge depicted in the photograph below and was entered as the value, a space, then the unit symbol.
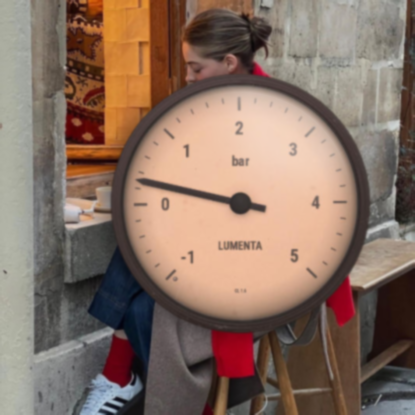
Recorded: 0.3 bar
